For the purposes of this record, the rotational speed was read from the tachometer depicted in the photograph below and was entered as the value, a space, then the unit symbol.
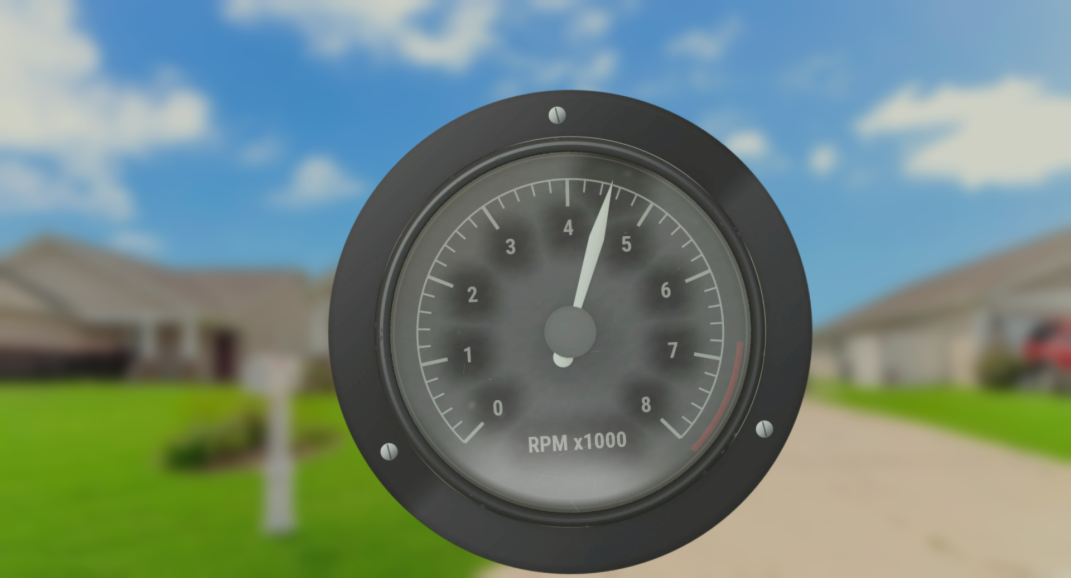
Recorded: 4500 rpm
